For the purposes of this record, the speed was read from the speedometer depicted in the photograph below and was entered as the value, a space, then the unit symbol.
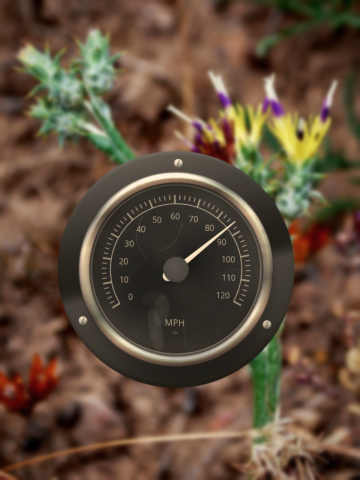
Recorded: 86 mph
